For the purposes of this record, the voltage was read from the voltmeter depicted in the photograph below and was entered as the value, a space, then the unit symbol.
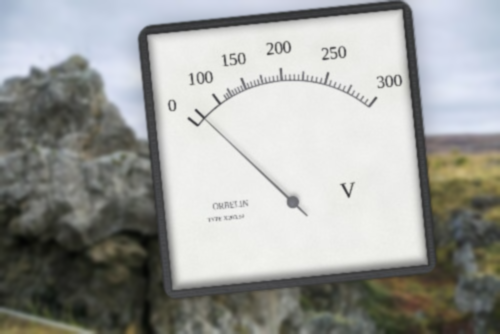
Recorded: 50 V
